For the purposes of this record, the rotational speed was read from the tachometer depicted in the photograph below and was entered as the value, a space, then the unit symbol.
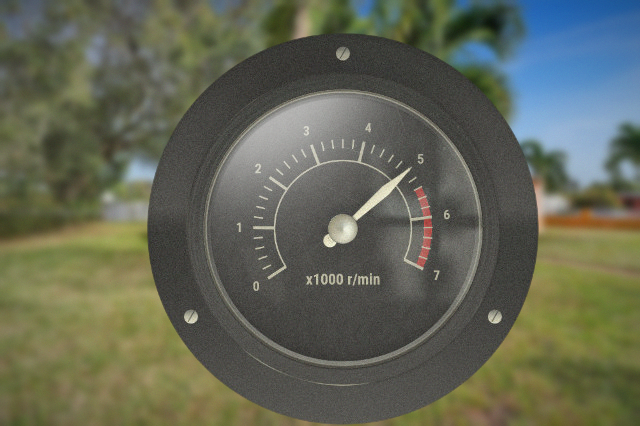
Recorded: 5000 rpm
